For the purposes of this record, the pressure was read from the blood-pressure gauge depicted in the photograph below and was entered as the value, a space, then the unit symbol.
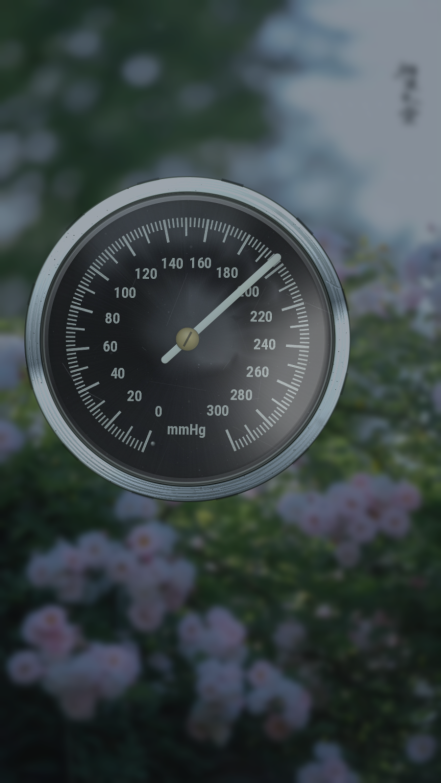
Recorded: 196 mmHg
